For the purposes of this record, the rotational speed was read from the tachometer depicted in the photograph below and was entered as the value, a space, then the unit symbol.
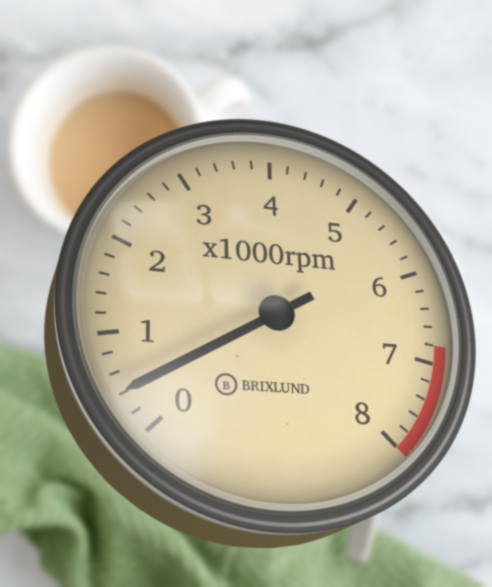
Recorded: 400 rpm
